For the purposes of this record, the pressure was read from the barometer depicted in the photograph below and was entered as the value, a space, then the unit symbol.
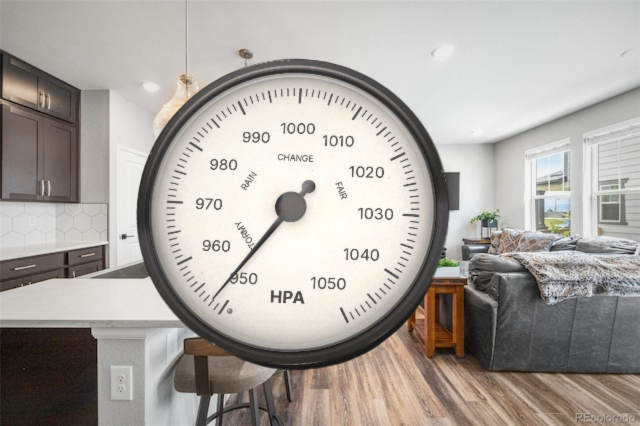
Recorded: 952 hPa
